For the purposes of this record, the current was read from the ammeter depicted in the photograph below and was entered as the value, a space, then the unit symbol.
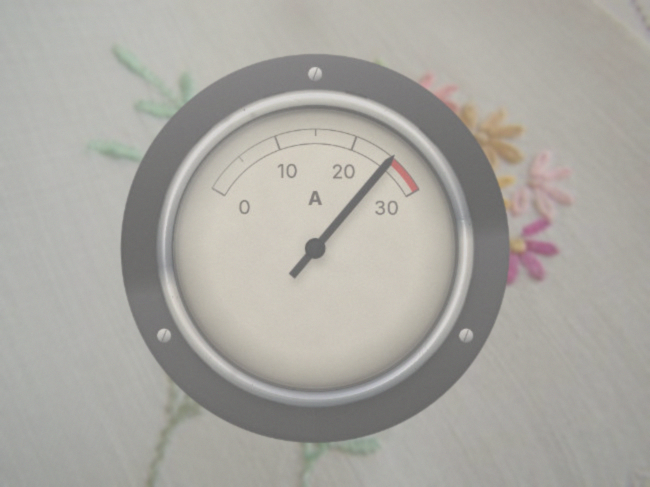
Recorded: 25 A
